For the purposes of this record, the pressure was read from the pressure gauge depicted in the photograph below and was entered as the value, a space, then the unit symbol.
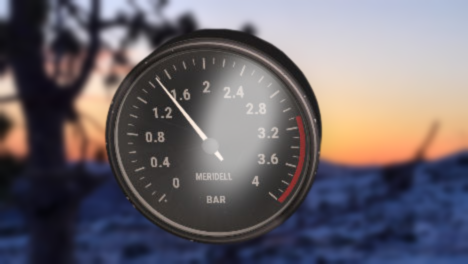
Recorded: 1.5 bar
